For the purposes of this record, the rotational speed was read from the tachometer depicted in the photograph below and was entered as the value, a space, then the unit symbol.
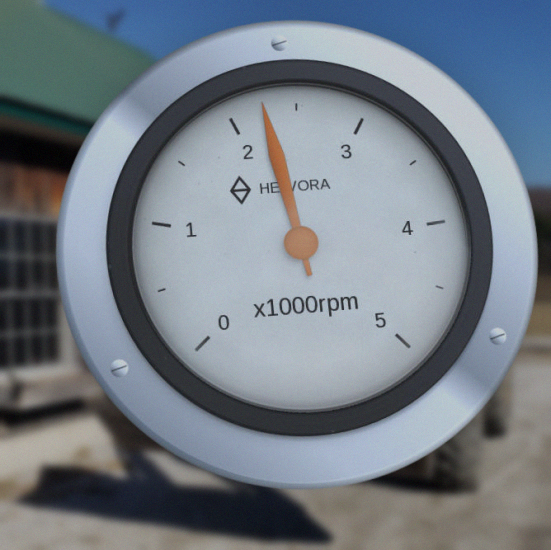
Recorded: 2250 rpm
